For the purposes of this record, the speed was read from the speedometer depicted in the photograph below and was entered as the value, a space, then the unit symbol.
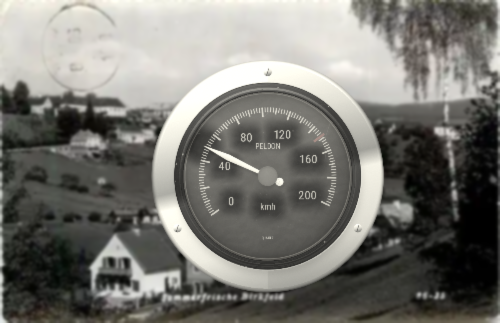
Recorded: 50 km/h
